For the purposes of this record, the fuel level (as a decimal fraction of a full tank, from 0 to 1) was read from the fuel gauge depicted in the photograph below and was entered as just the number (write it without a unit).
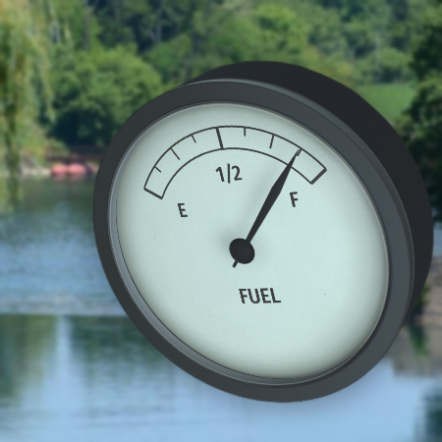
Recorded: 0.875
